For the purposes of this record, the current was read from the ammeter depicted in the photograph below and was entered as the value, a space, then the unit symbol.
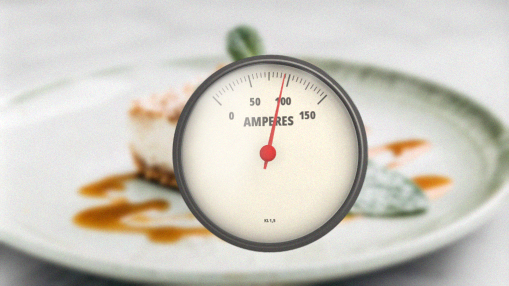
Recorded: 95 A
